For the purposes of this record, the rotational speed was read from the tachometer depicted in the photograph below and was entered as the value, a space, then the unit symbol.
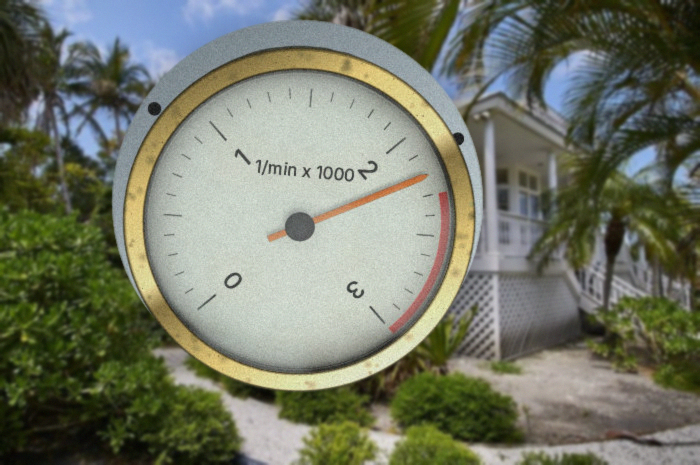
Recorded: 2200 rpm
